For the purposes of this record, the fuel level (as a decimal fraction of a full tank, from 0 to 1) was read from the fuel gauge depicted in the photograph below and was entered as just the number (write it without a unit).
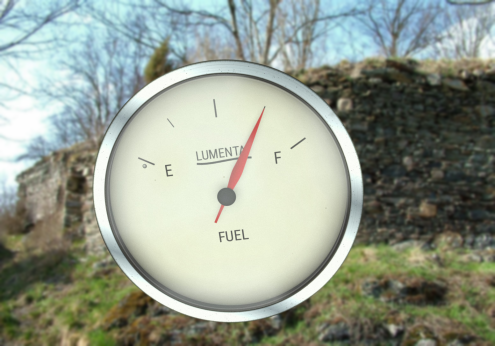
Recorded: 0.75
